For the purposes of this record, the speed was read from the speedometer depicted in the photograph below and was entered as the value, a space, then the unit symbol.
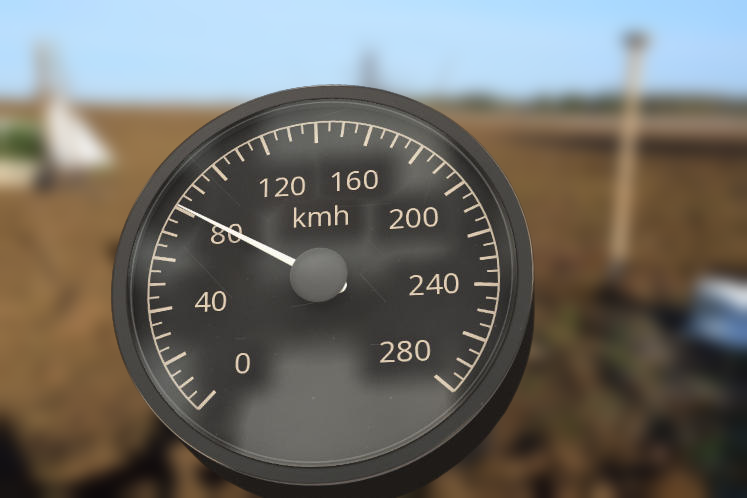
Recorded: 80 km/h
